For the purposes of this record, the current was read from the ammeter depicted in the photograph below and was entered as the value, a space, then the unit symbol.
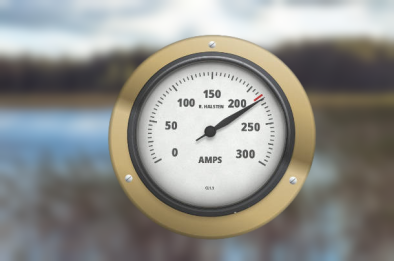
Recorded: 220 A
